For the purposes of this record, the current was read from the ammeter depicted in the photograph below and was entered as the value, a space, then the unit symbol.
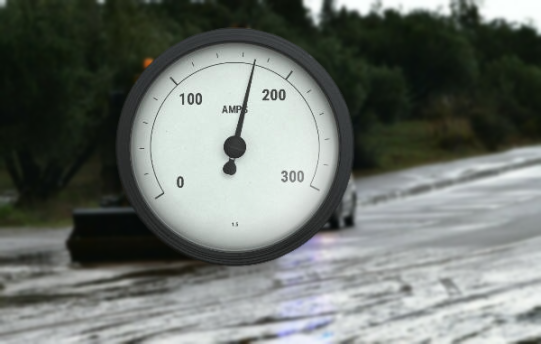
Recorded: 170 A
